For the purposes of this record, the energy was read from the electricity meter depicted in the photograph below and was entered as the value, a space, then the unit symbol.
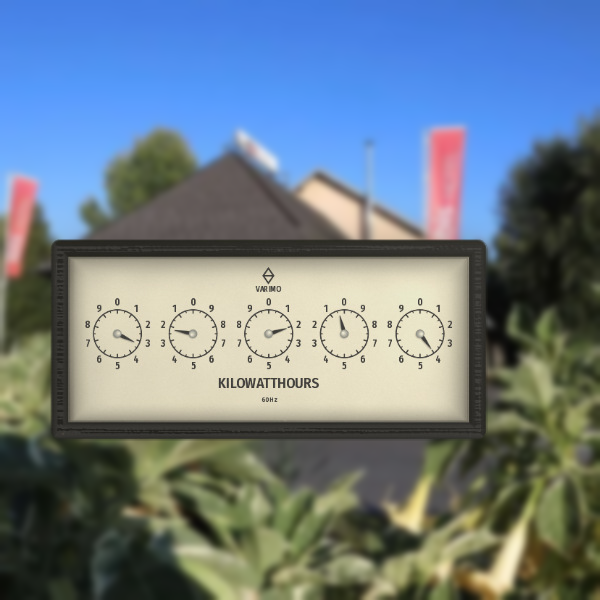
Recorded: 32204 kWh
